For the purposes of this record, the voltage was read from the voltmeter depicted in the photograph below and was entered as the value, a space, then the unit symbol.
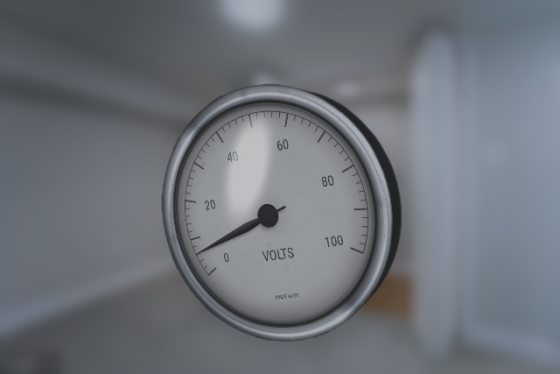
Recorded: 6 V
